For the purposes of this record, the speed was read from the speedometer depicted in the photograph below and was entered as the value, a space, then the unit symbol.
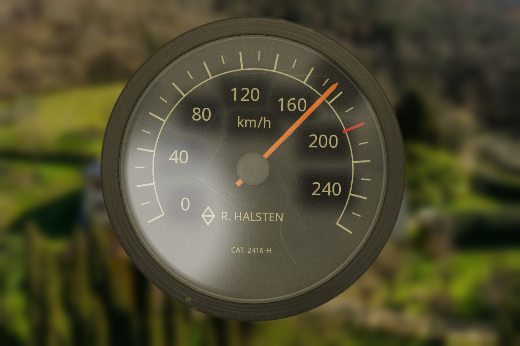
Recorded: 175 km/h
